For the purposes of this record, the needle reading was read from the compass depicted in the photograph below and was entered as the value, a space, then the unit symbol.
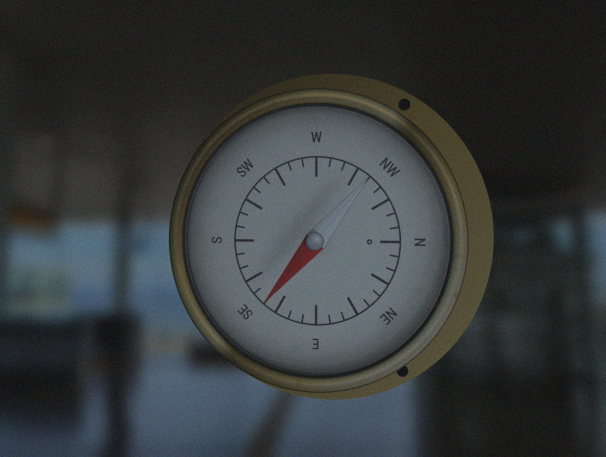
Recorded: 130 °
